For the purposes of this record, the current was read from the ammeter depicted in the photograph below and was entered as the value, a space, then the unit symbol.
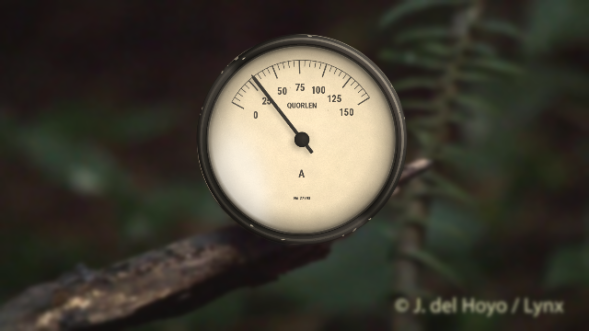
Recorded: 30 A
